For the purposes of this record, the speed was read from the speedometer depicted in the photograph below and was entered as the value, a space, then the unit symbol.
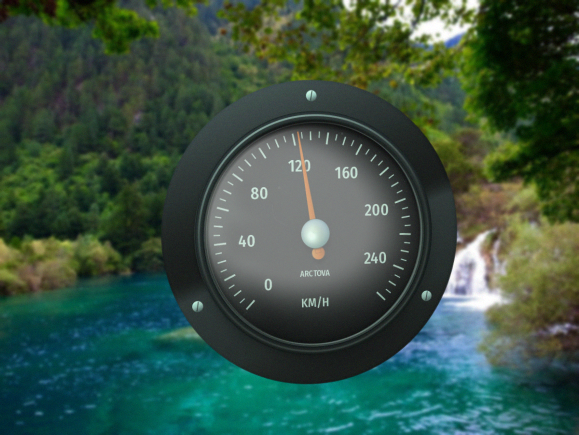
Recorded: 122.5 km/h
